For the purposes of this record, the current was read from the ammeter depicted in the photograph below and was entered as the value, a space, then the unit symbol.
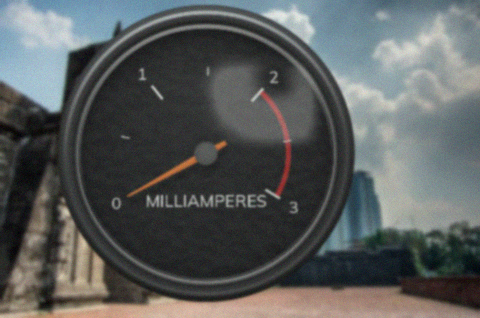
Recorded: 0 mA
